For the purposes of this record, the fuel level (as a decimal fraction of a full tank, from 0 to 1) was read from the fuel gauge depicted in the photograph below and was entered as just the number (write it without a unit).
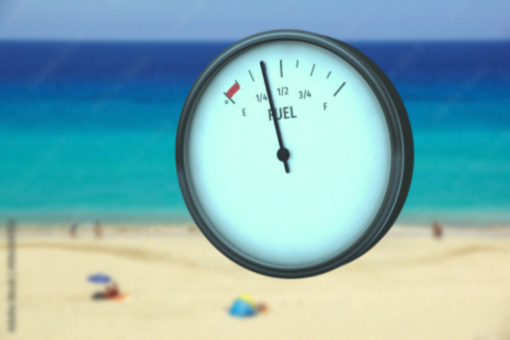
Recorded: 0.375
